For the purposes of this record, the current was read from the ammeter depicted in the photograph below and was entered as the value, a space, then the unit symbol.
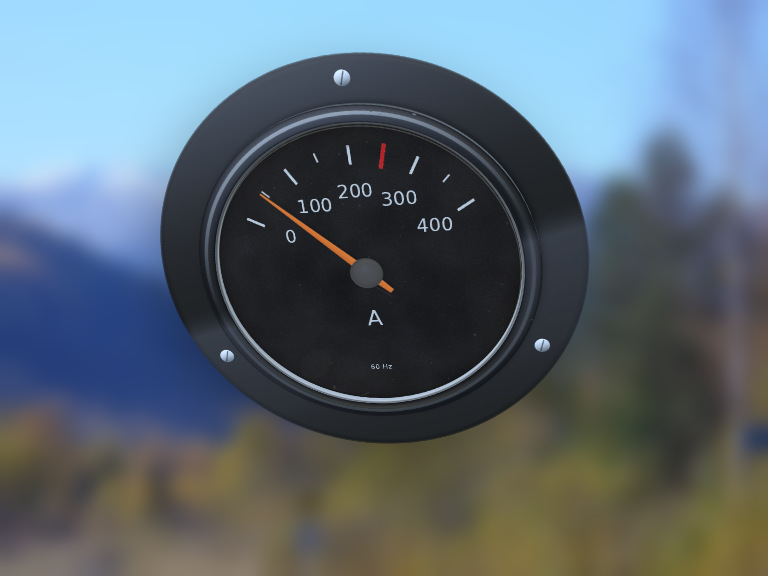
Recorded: 50 A
